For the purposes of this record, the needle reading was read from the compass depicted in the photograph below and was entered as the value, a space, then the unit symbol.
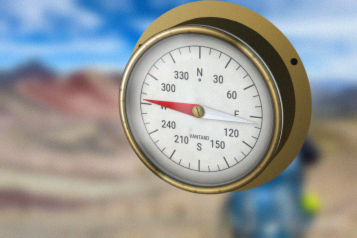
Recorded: 275 °
